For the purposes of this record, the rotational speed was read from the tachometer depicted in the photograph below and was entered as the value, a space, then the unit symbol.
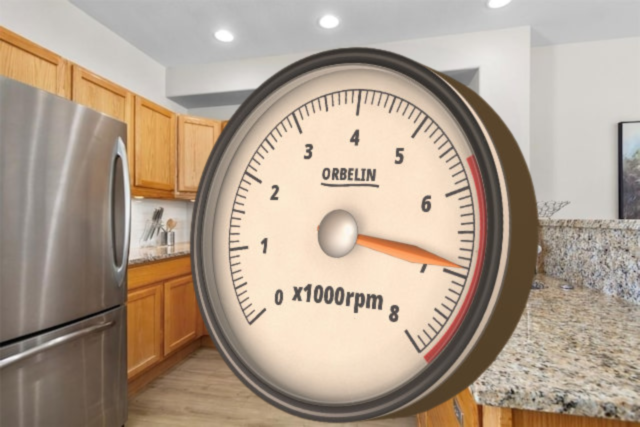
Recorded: 6900 rpm
